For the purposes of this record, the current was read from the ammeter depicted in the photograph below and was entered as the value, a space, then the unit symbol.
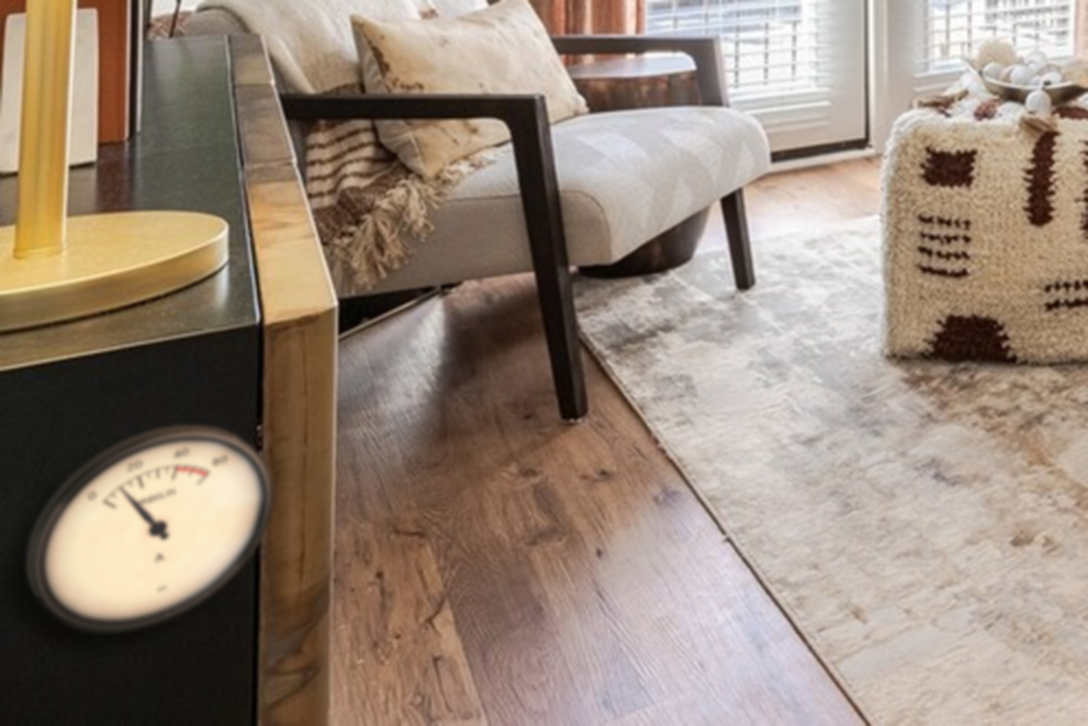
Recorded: 10 A
